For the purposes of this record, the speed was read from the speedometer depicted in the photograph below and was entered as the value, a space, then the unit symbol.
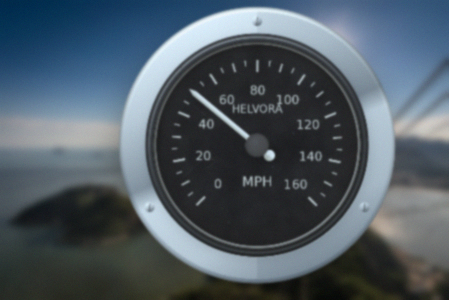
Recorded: 50 mph
